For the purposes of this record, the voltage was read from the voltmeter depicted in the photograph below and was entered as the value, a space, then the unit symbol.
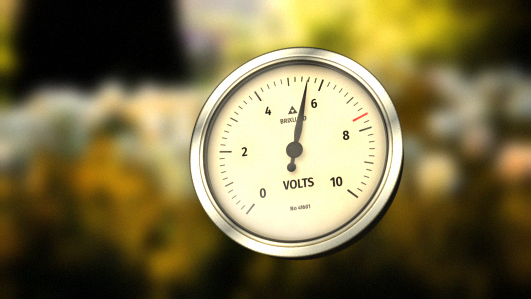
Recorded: 5.6 V
